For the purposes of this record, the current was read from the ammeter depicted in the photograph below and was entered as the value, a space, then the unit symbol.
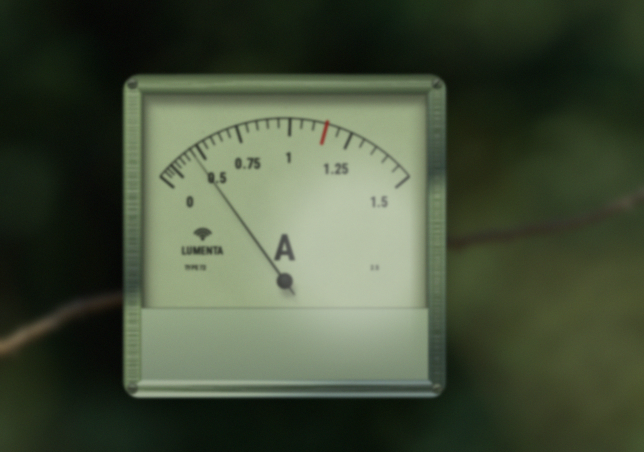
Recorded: 0.45 A
